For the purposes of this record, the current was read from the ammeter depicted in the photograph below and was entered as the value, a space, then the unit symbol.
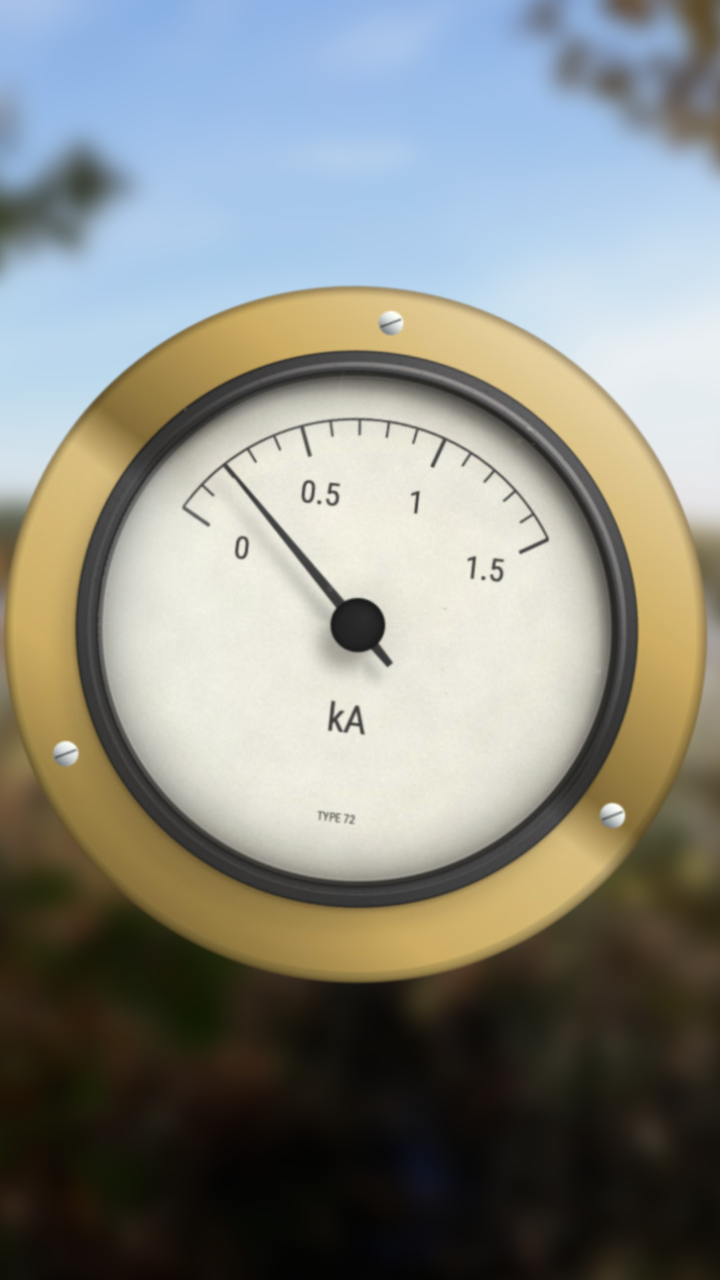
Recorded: 0.2 kA
